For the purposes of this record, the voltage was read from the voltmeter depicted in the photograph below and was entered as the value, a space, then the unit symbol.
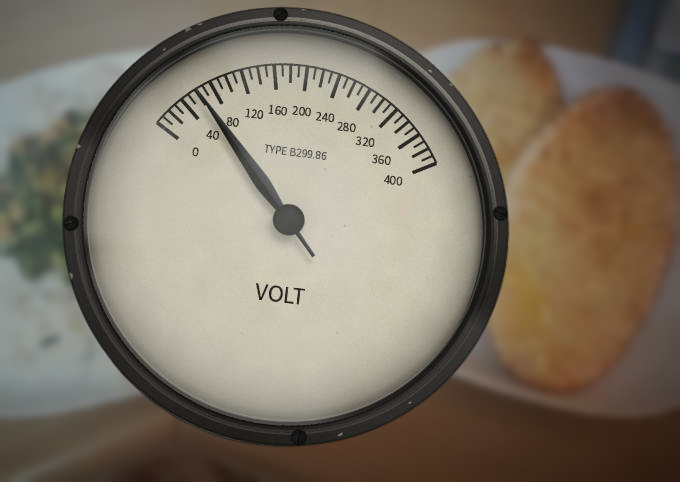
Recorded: 60 V
